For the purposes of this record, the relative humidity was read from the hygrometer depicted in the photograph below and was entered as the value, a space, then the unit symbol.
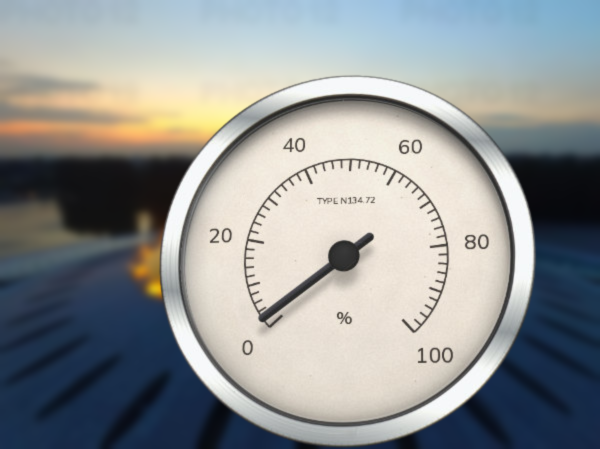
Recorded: 2 %
